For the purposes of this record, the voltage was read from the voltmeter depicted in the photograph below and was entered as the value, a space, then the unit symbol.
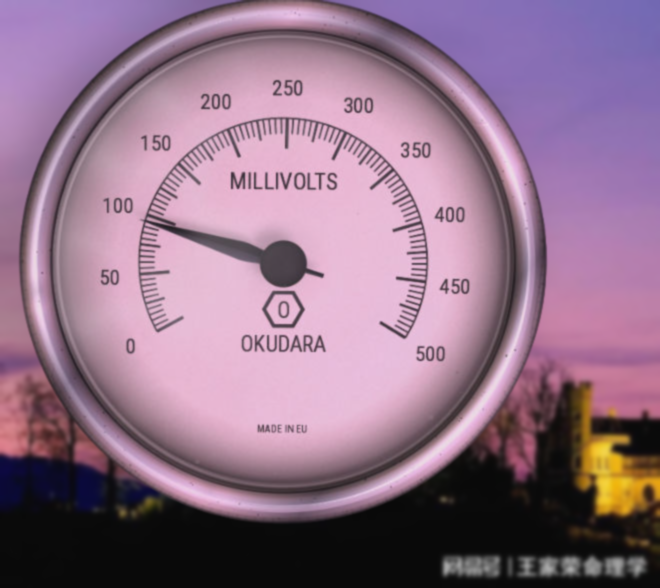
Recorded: 95 mV
